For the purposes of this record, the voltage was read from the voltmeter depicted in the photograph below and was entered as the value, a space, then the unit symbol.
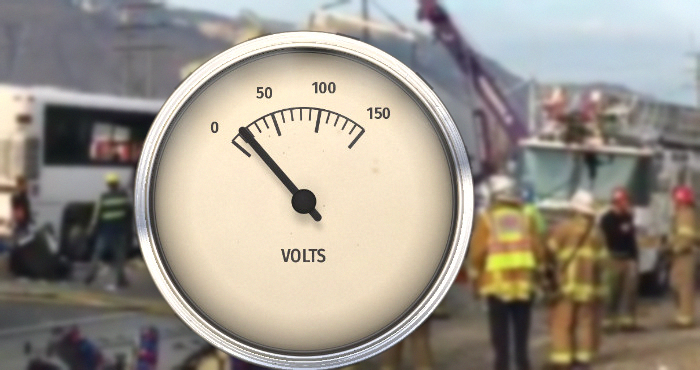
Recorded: 15 V
